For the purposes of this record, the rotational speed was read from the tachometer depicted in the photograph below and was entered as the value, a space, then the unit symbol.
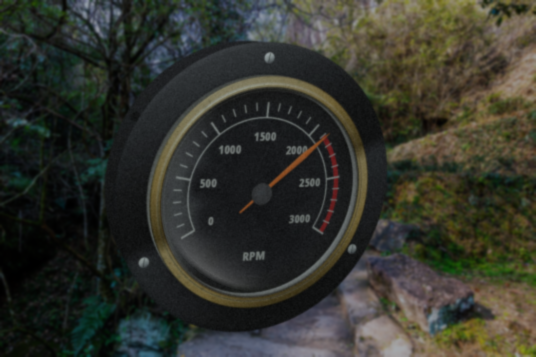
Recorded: 2100 rpm
